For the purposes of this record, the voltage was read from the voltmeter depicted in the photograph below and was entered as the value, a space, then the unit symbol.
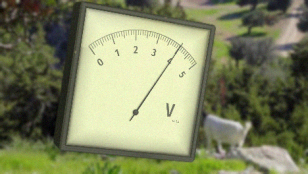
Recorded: 4 V
